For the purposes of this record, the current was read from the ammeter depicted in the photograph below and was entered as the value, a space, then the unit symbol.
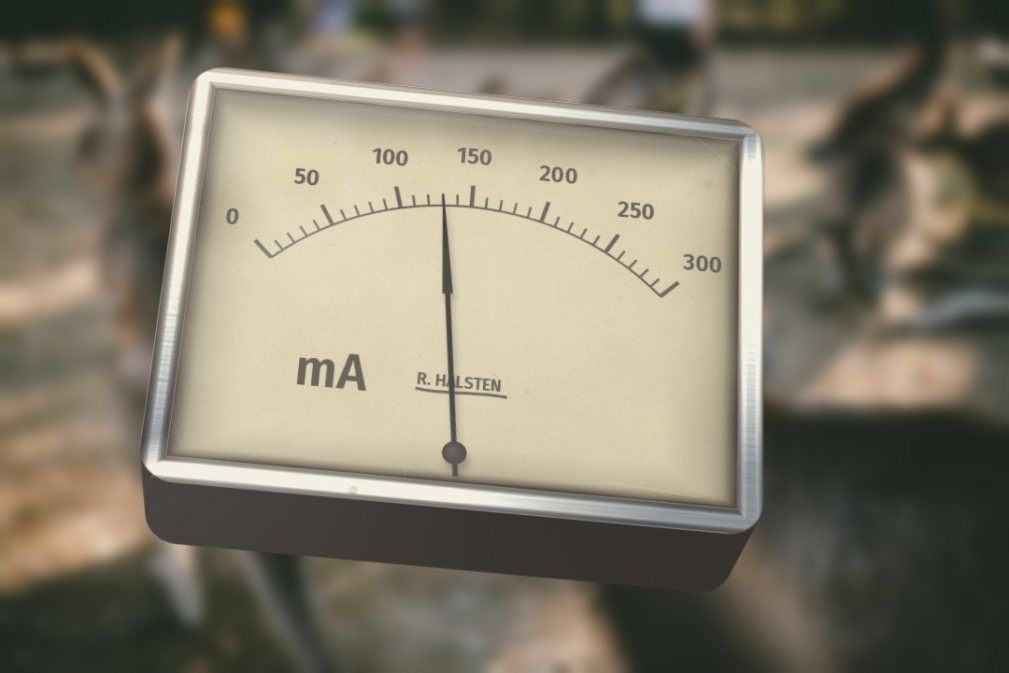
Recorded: 130 mA
